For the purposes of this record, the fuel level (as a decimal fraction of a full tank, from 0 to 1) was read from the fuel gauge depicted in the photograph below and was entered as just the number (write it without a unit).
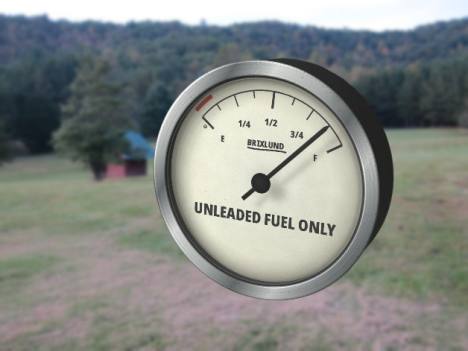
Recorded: 0.875
